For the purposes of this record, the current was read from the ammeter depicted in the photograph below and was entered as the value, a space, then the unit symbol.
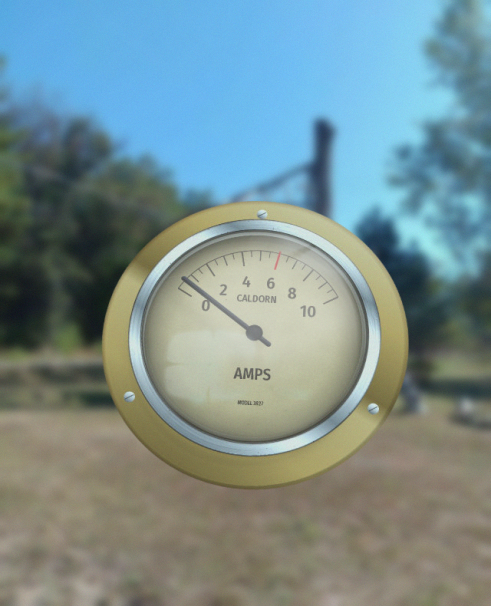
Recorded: 0.5 A
